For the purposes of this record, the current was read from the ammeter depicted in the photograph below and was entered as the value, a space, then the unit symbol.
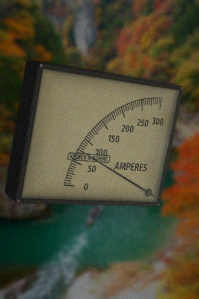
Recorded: 75 A
